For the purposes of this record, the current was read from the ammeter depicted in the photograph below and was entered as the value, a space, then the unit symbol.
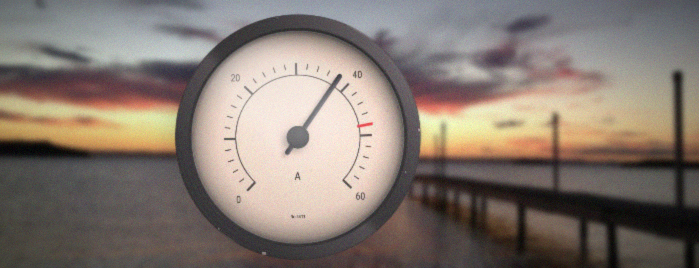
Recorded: 38 A
